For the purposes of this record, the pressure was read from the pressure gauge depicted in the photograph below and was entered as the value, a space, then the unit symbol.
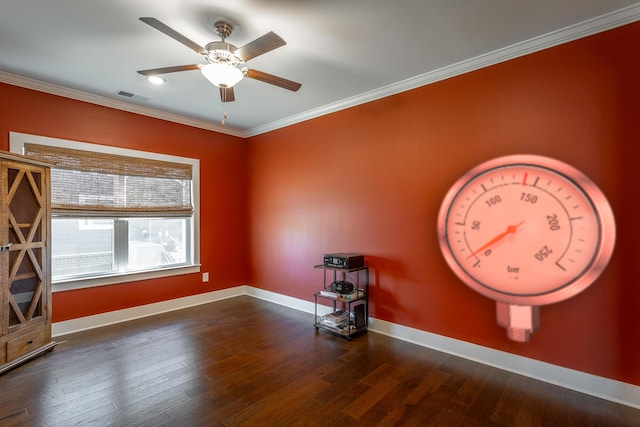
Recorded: 10 bar
